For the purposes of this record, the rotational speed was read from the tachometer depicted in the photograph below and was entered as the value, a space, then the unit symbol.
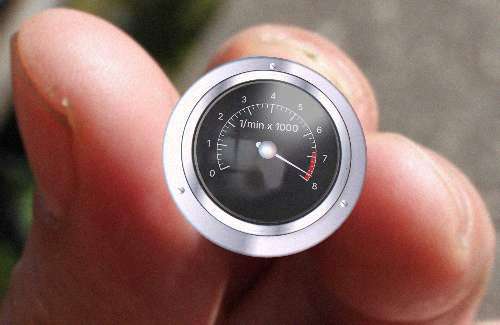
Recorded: 7800 rpm
